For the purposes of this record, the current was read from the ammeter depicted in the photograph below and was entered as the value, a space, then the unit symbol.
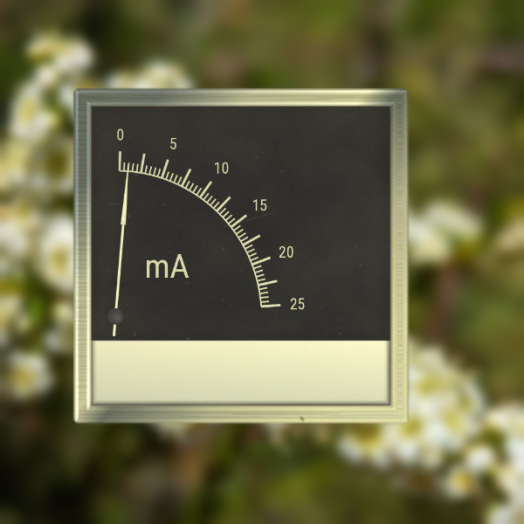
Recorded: 1 mA
